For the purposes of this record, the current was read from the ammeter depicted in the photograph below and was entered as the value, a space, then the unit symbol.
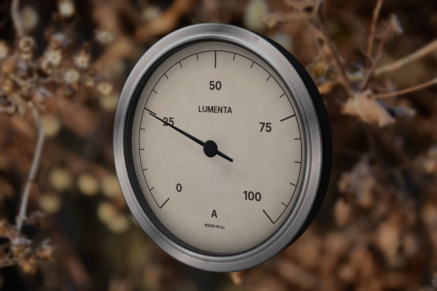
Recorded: 25 A
